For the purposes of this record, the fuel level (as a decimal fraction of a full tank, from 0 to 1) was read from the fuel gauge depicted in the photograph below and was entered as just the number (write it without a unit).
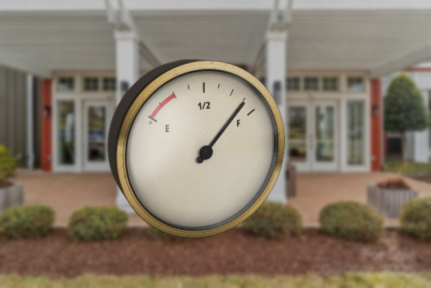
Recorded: 0.875
